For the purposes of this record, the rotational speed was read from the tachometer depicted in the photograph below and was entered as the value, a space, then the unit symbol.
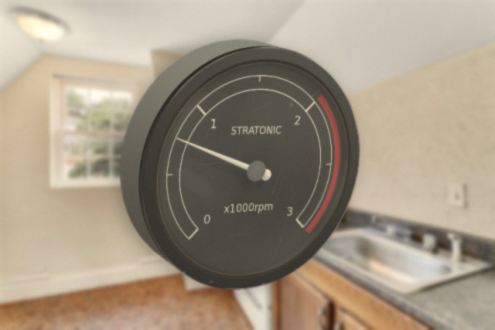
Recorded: 750 rpm
